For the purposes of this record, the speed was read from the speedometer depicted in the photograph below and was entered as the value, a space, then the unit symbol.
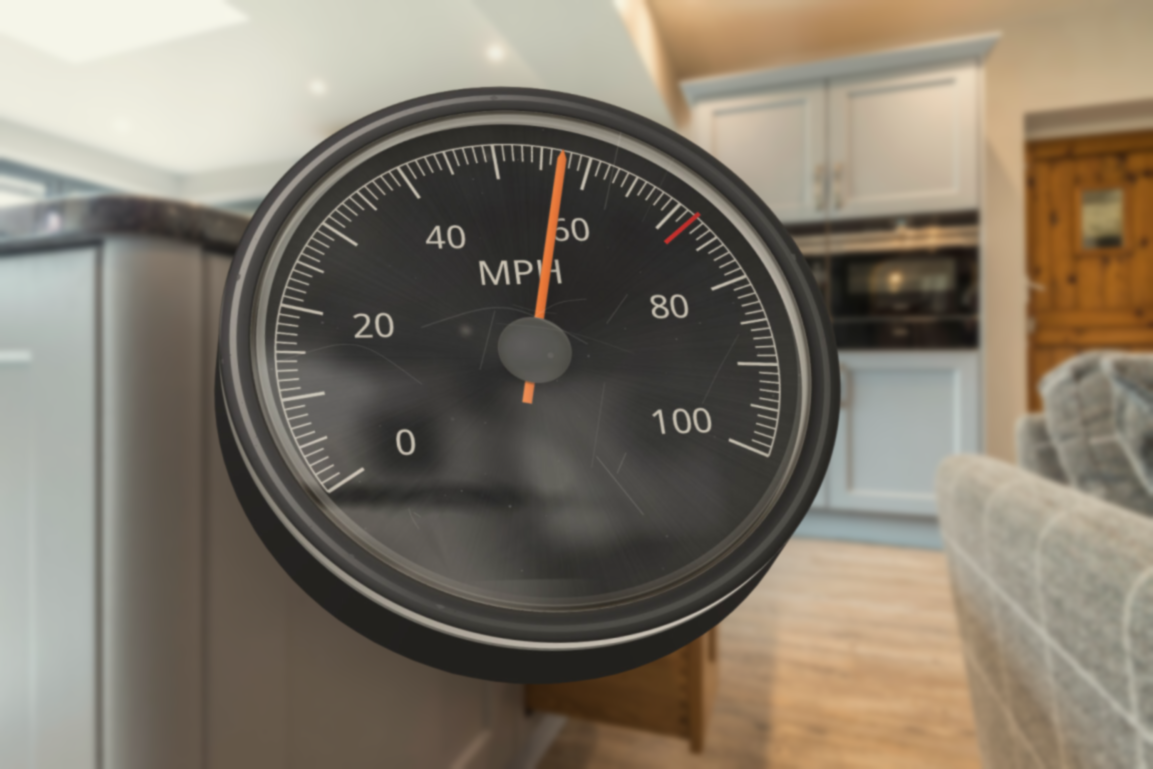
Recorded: 57 mph
